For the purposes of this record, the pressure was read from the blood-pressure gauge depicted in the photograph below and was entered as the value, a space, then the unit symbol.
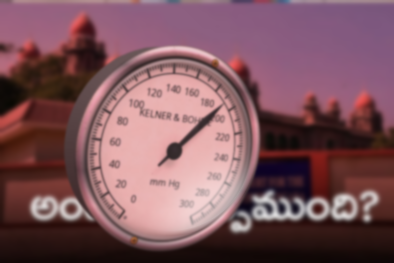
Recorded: 190 mmHg
